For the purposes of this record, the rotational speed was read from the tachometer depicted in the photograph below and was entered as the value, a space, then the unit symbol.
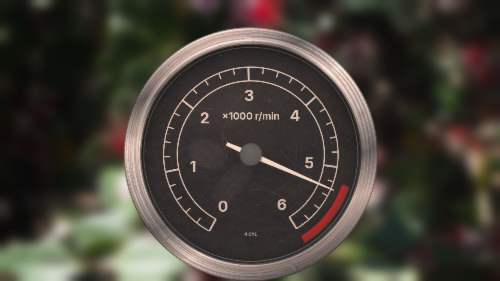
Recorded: 5300 rpm
